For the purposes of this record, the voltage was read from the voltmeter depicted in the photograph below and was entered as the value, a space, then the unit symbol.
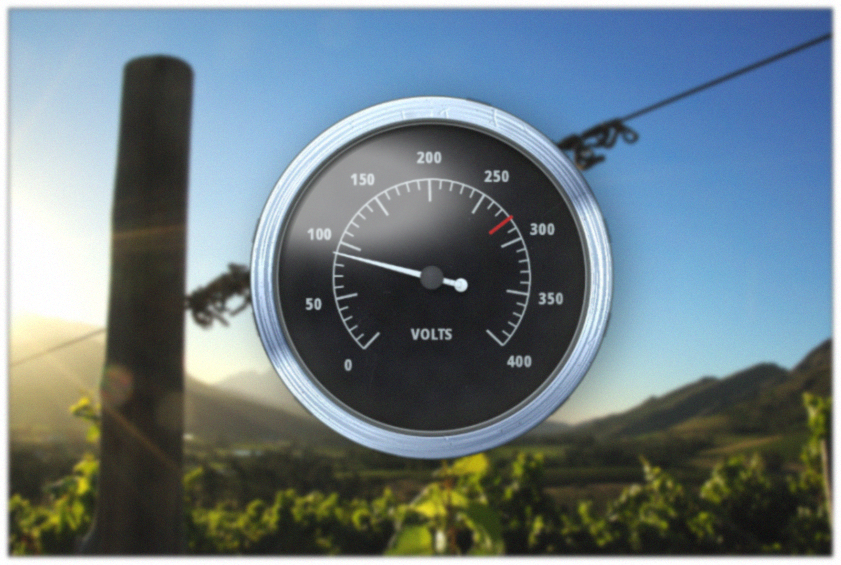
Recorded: 90 V
